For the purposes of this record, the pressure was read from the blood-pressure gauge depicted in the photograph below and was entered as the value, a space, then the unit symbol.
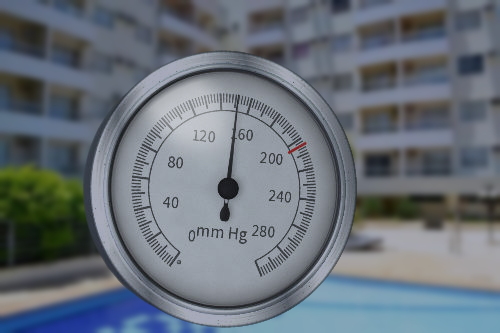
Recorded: 150 mmHg
